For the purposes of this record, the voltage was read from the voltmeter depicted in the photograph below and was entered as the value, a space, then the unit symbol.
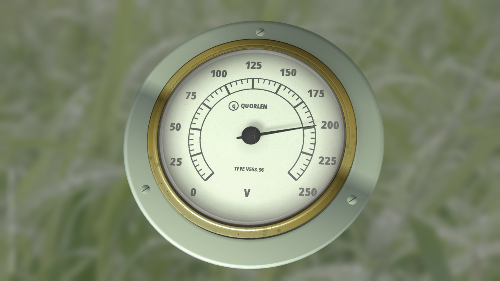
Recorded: 200 V
